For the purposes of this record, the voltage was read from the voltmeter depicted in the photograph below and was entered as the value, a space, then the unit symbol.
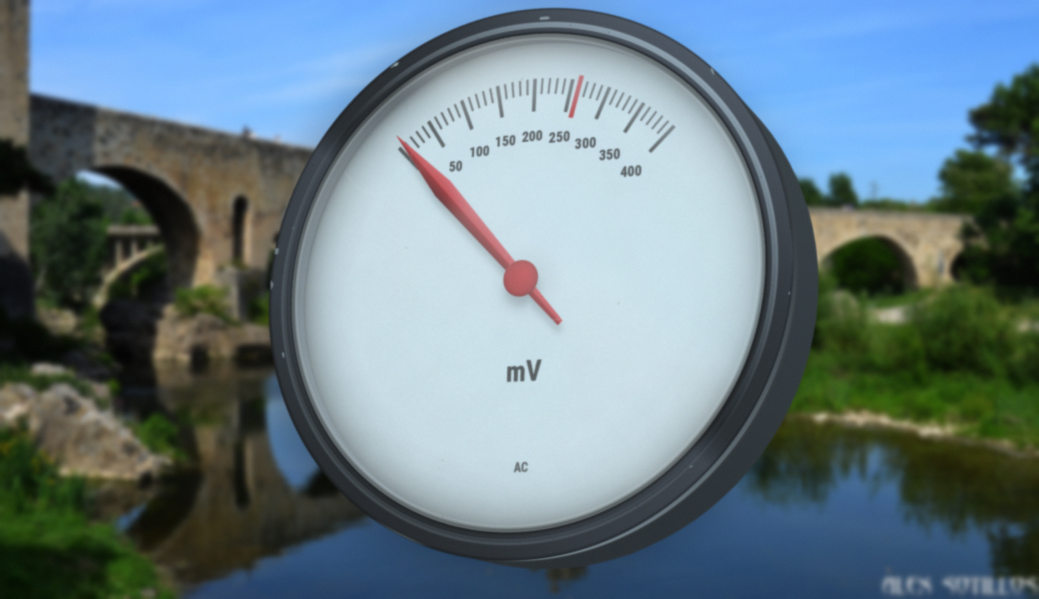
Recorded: 10 mV
